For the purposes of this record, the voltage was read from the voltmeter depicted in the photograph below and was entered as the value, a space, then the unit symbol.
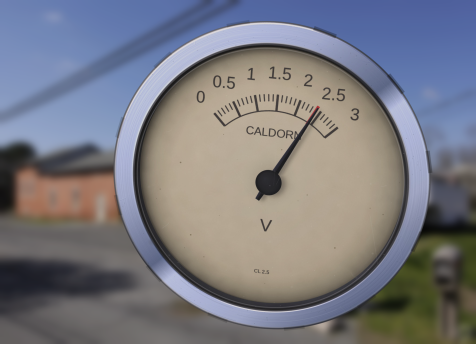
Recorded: 2.4 V
